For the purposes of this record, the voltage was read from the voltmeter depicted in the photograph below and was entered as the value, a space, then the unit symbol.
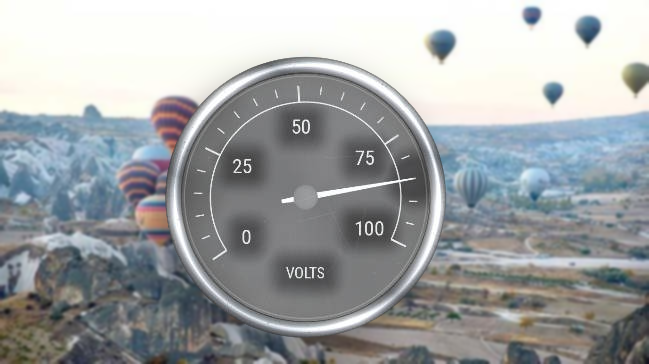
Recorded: 85 V
